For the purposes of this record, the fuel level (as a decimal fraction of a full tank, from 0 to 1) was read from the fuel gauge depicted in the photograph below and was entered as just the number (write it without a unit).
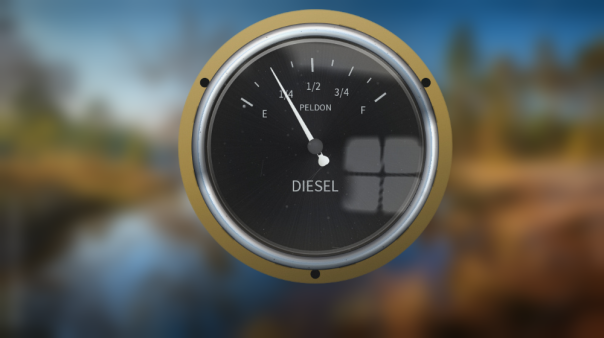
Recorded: 0.25
